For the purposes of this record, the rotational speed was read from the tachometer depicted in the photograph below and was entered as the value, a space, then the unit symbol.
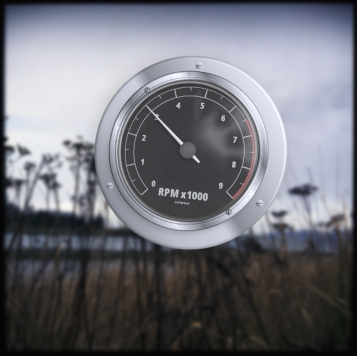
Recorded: 3000 rpm
